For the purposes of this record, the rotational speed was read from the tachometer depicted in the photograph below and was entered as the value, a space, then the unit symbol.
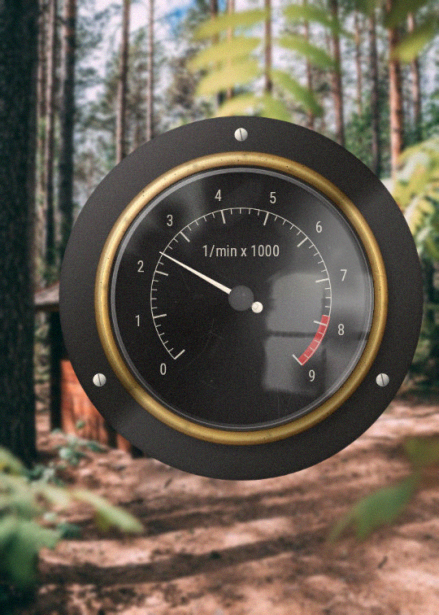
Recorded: 2400 rpm
